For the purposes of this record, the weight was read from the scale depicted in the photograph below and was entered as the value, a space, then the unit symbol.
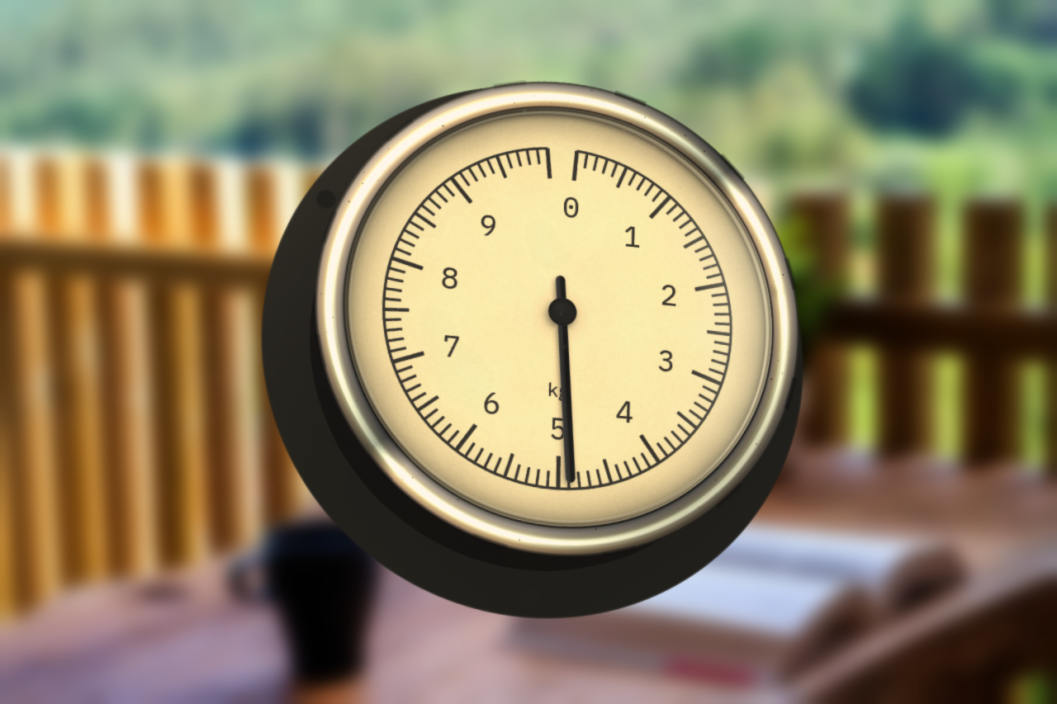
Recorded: 4.9 kg
